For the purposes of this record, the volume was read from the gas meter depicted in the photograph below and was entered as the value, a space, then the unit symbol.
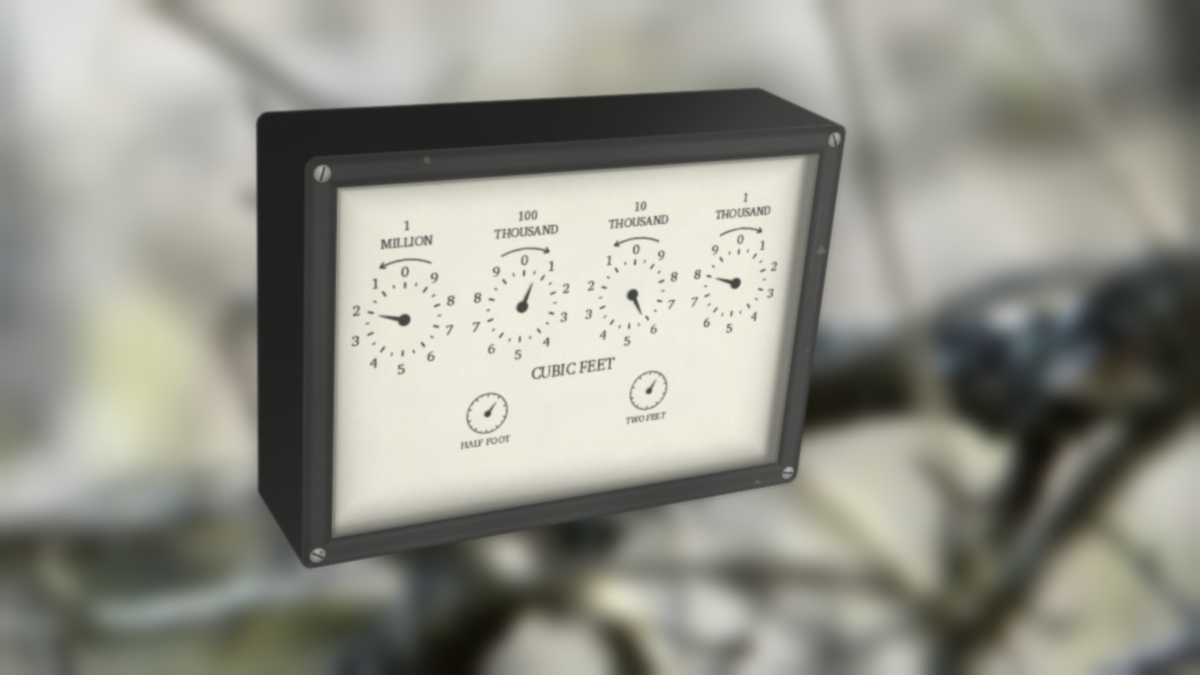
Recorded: 205800 ft³
